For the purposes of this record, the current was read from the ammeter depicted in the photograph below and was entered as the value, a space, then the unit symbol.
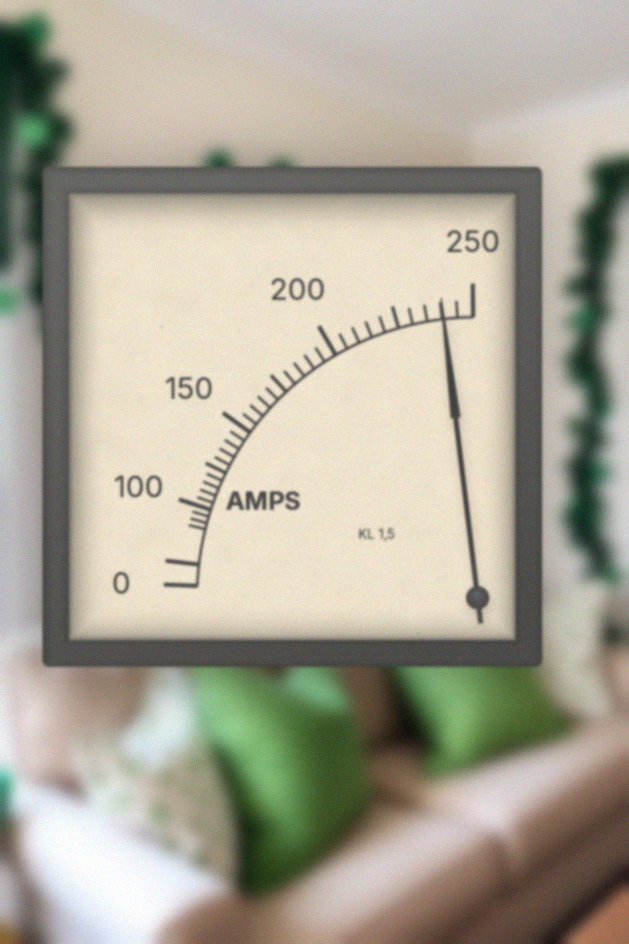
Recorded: 240 A
